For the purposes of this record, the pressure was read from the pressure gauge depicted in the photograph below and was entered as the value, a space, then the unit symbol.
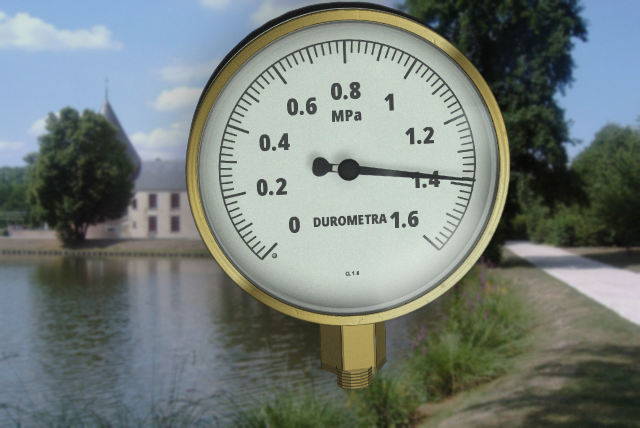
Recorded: 1.38 MPa
